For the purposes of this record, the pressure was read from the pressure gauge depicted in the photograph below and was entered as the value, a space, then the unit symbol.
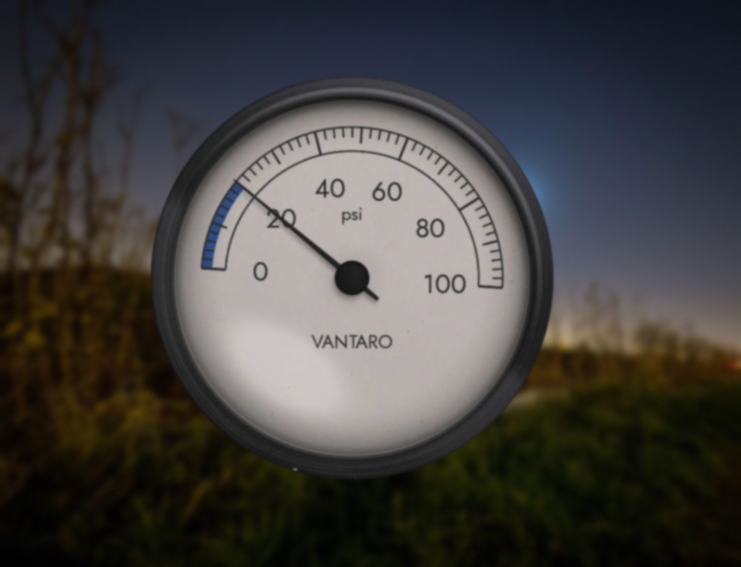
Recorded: 20 psi
